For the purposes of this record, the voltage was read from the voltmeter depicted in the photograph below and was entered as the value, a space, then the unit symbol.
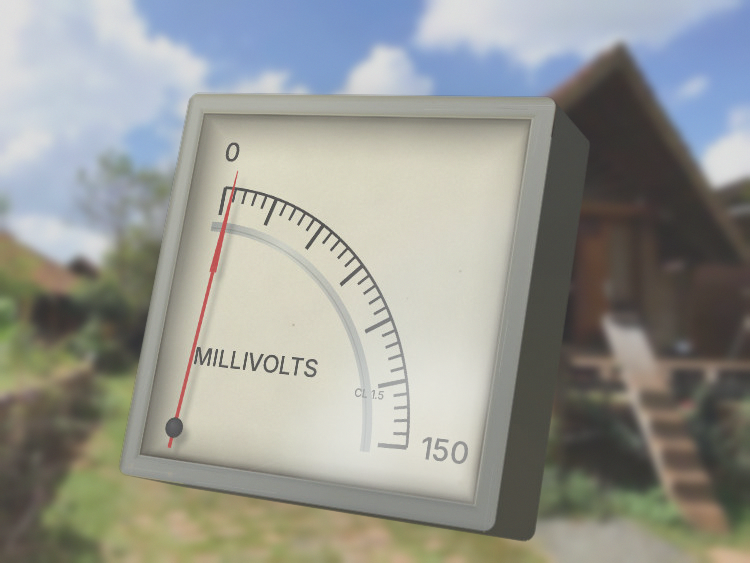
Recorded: 5 mV
